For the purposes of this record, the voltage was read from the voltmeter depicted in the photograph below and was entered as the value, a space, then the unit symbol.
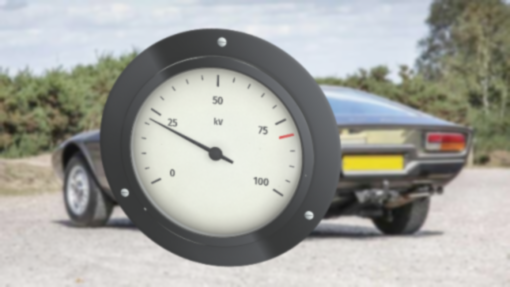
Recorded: 22.5 kV
